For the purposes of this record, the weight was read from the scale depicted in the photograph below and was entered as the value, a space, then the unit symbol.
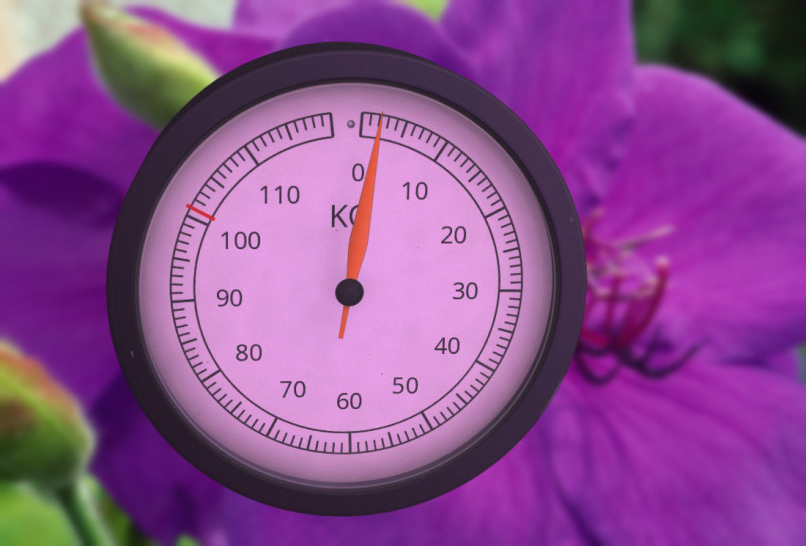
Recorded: 2 kg
